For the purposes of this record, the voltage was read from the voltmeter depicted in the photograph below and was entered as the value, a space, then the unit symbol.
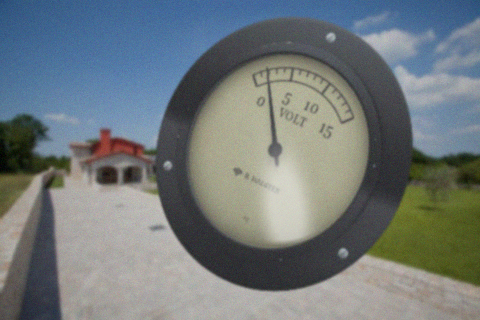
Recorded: 2 V
